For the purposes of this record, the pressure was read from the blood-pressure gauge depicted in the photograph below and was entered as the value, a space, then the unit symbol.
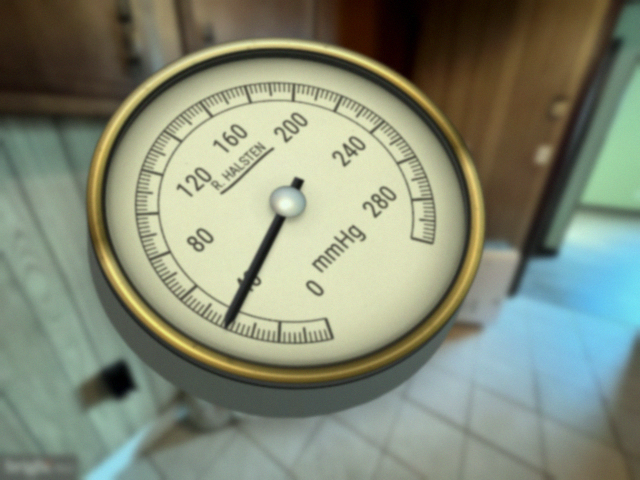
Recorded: 40 mmHg
